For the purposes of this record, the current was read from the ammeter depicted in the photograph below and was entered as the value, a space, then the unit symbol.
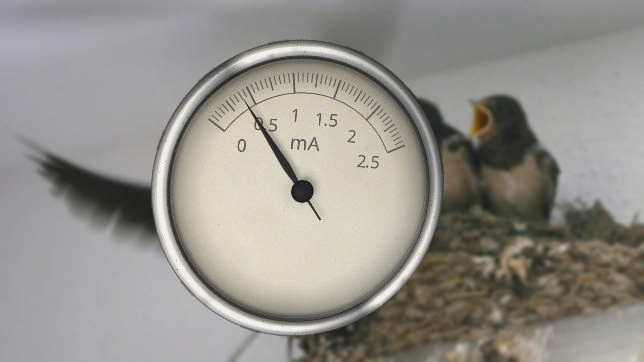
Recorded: 0.4 mA
